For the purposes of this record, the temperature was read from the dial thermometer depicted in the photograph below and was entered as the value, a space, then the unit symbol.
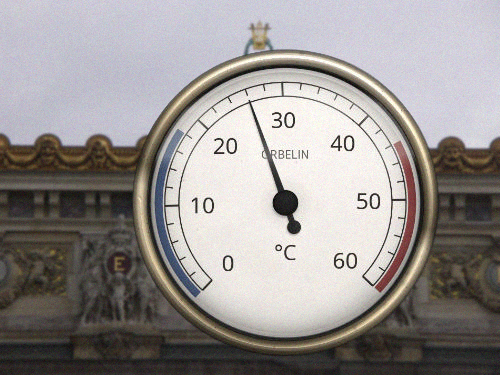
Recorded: 26 °C
